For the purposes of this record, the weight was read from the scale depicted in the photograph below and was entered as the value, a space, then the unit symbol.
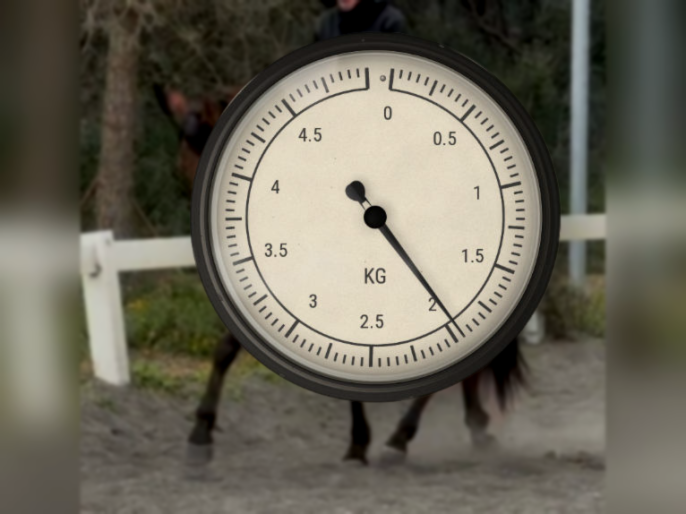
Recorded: 1.95 kg
